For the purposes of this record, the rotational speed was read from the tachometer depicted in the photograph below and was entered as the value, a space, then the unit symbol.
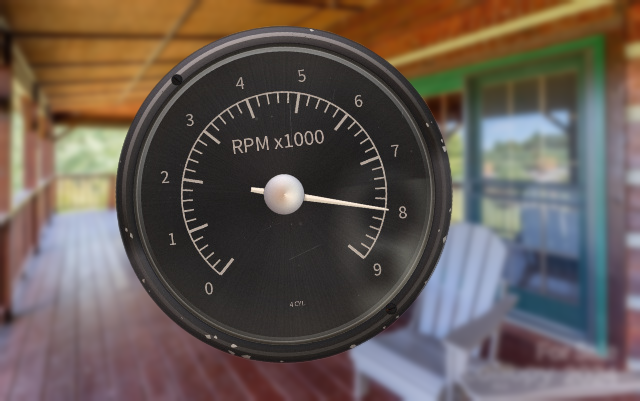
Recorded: 8000 rpm
